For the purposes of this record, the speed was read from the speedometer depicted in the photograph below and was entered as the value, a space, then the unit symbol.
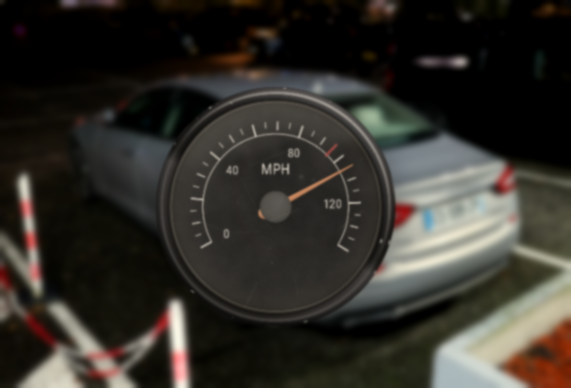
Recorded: 105 mph
